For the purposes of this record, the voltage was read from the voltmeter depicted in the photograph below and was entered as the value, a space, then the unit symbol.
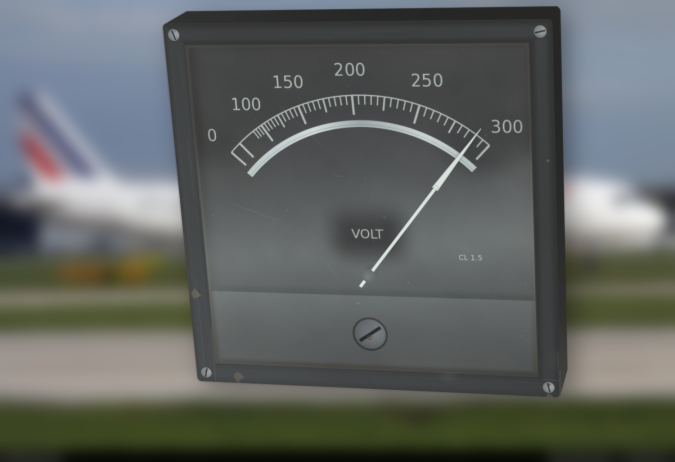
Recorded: 290 V
